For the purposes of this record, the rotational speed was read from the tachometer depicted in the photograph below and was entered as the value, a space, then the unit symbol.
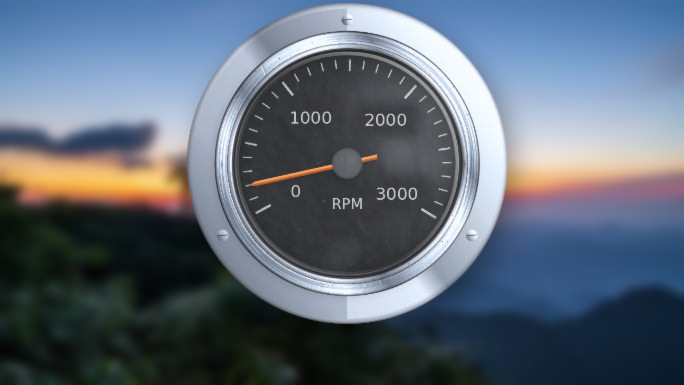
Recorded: 200 rpm
